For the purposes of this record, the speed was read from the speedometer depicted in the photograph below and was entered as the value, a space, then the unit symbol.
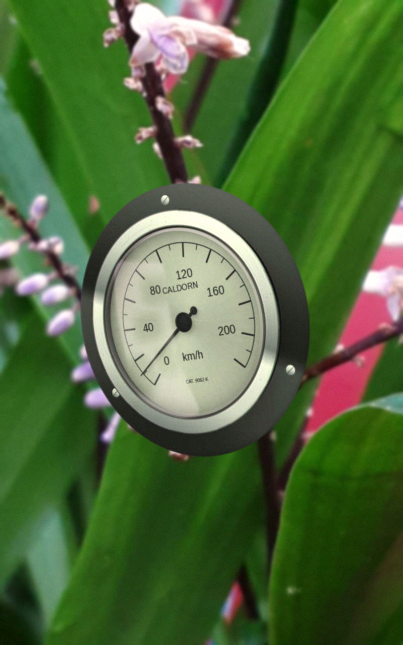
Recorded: 10 km/h
